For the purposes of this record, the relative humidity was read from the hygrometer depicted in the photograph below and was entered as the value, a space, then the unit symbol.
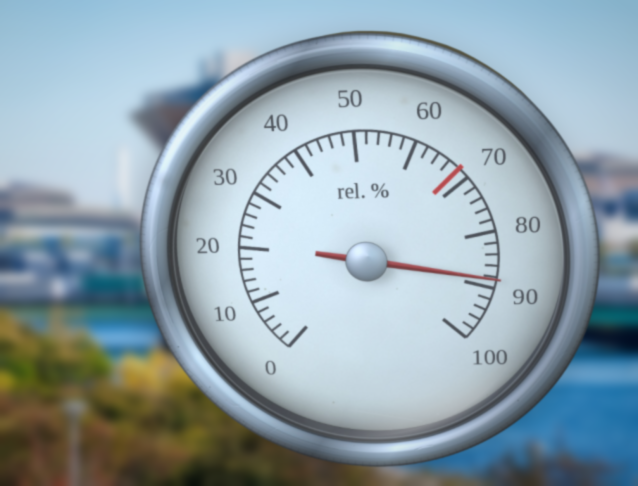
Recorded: 88 %
